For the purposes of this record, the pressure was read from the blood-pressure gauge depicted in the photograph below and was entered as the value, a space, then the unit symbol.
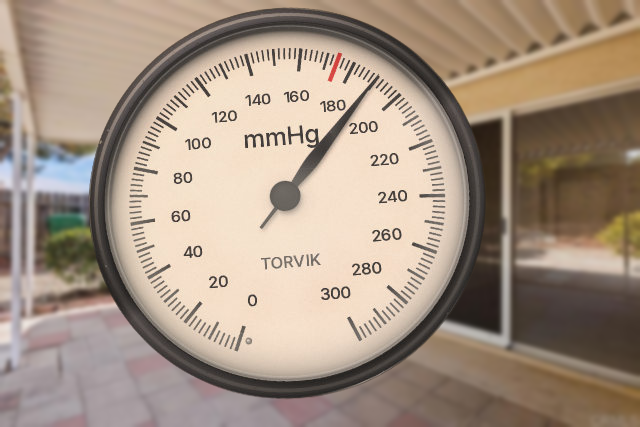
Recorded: 190 mmHg
